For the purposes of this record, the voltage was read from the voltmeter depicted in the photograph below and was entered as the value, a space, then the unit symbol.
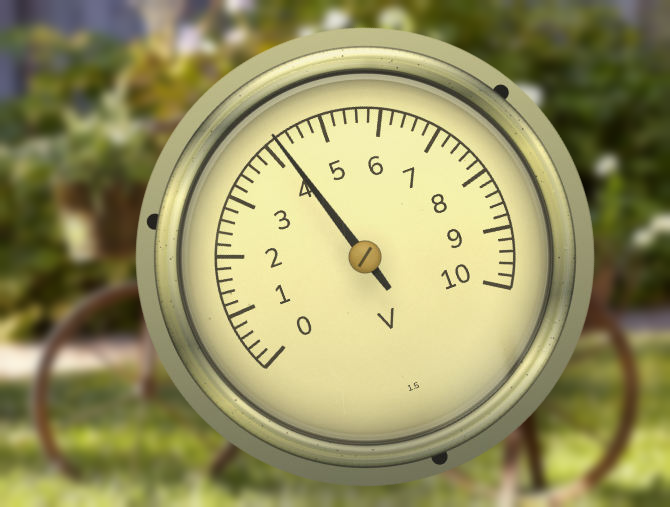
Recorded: 4.2 V
